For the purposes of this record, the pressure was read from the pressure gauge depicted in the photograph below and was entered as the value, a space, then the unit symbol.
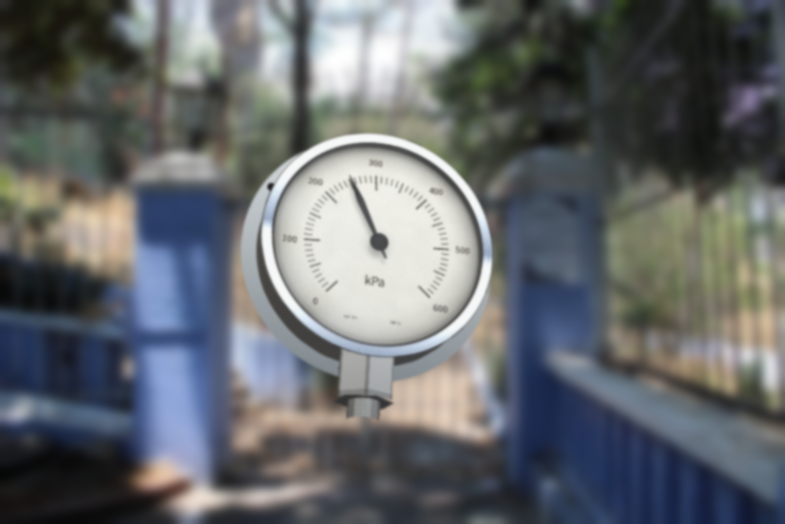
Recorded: 250 kPa
